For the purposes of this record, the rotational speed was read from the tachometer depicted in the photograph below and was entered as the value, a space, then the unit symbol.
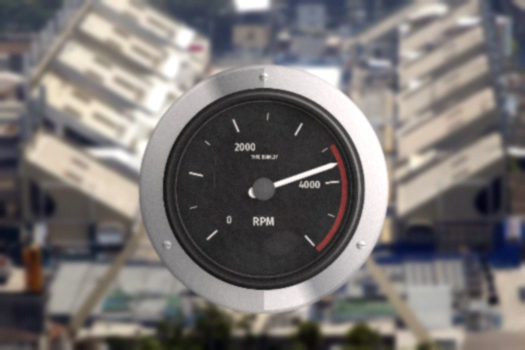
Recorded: 3750 rpm
